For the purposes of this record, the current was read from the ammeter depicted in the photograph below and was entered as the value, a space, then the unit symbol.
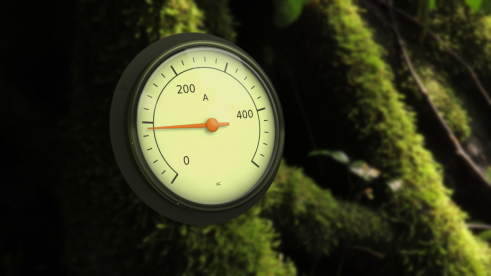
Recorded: 90 A
